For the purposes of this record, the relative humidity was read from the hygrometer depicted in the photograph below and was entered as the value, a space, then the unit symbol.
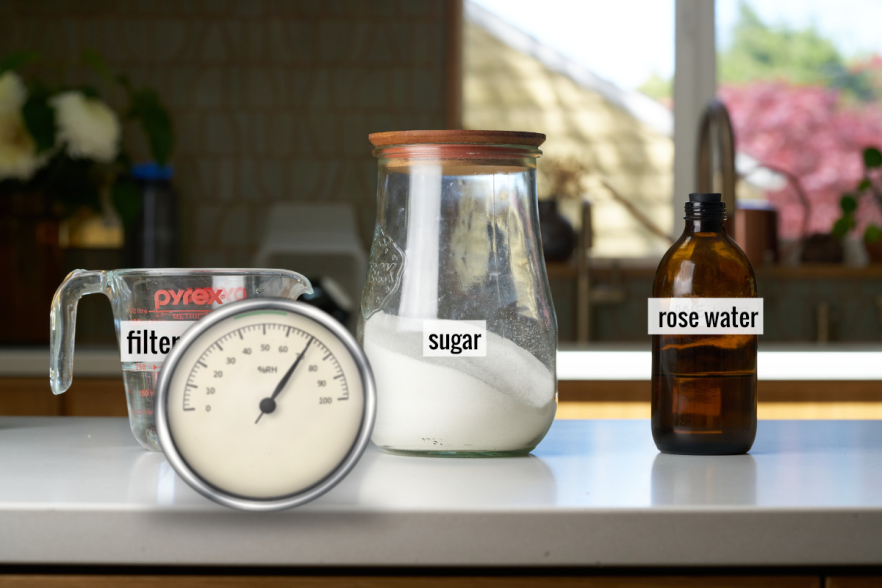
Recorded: 70 %
